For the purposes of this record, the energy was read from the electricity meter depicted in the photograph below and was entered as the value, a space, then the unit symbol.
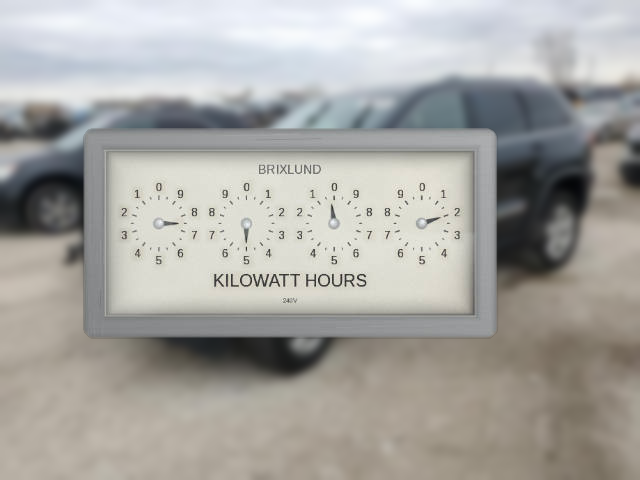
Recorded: 7502 kWh
